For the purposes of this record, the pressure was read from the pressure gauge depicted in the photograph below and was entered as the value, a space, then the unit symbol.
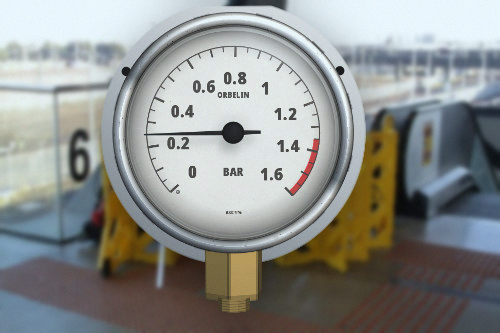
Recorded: 0.25 bar
